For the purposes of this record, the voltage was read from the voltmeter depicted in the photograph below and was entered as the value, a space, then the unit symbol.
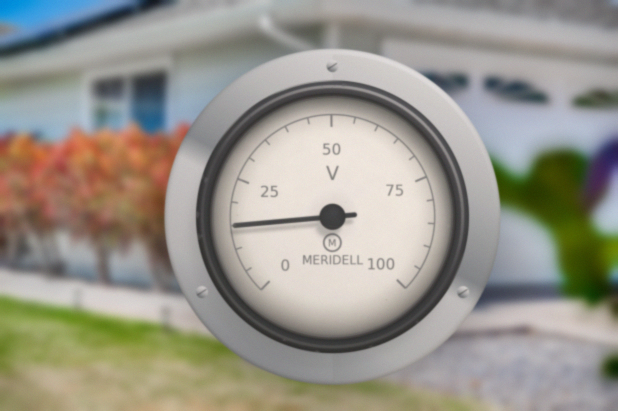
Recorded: 15 V
